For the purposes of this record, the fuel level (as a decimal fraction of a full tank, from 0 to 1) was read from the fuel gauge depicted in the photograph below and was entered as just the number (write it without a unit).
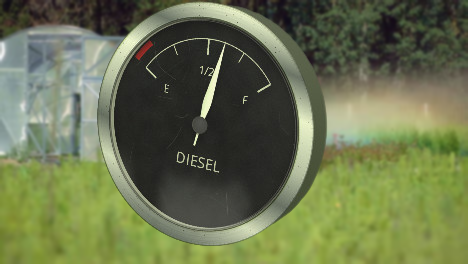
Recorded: 0.625
